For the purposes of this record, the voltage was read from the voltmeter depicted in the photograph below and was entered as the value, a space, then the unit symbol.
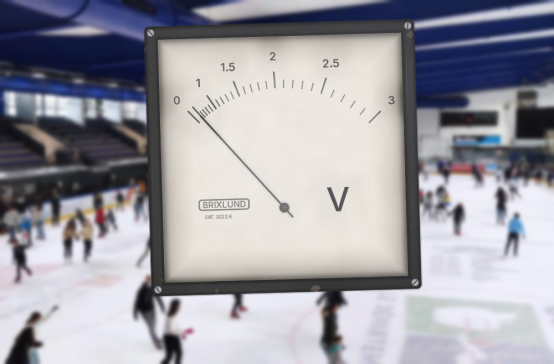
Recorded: 0.5 V
